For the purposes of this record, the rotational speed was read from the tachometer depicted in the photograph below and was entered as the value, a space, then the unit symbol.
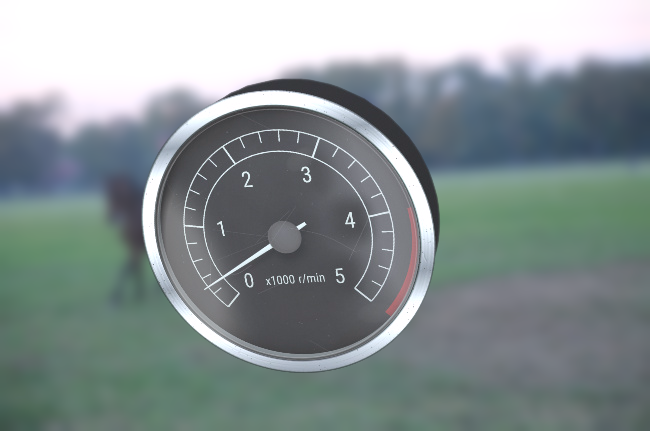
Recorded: 300 rpm
